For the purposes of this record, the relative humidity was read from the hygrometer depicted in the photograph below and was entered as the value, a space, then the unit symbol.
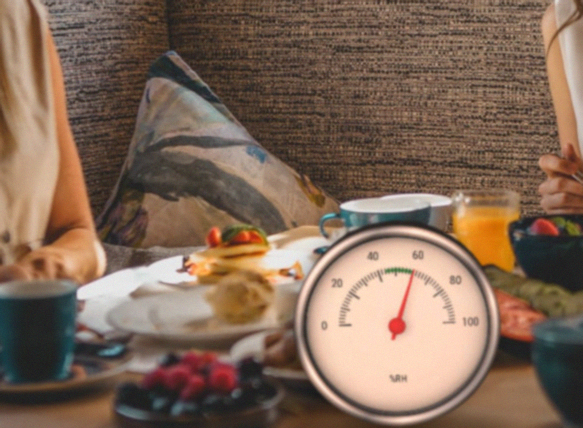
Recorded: 60 %
